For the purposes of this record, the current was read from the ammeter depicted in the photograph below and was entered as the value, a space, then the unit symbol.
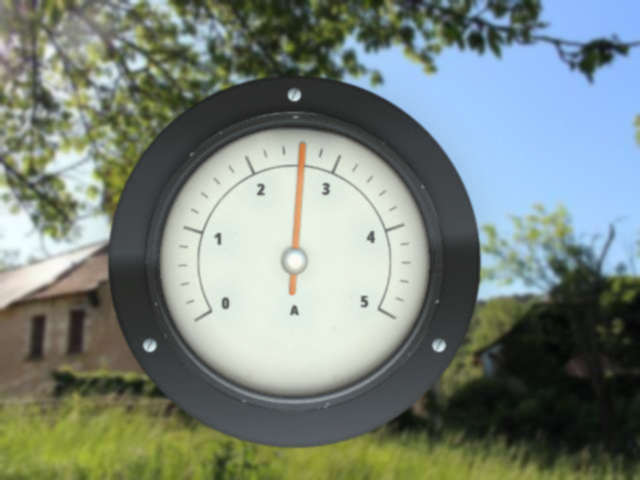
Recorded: 2.6 A
